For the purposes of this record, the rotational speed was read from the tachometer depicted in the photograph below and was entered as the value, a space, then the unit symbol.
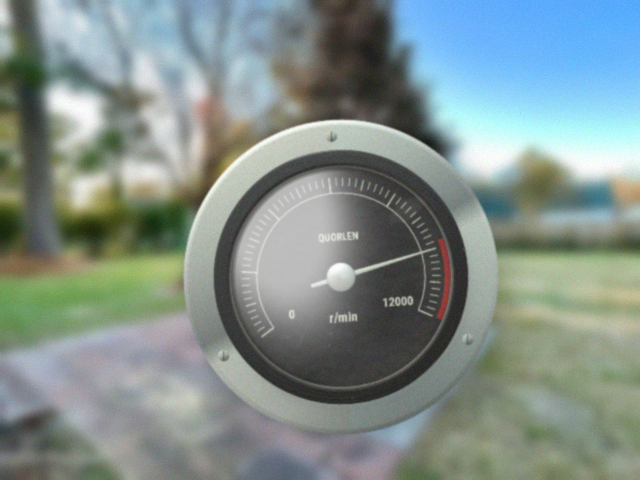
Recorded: 10000 rpm
